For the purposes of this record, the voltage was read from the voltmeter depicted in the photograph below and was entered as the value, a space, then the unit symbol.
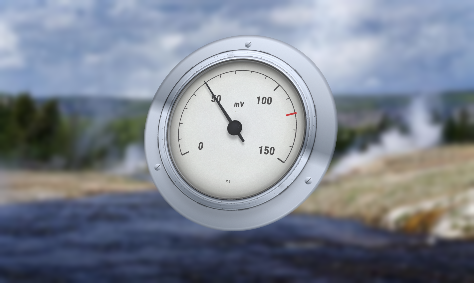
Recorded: 50 mV
